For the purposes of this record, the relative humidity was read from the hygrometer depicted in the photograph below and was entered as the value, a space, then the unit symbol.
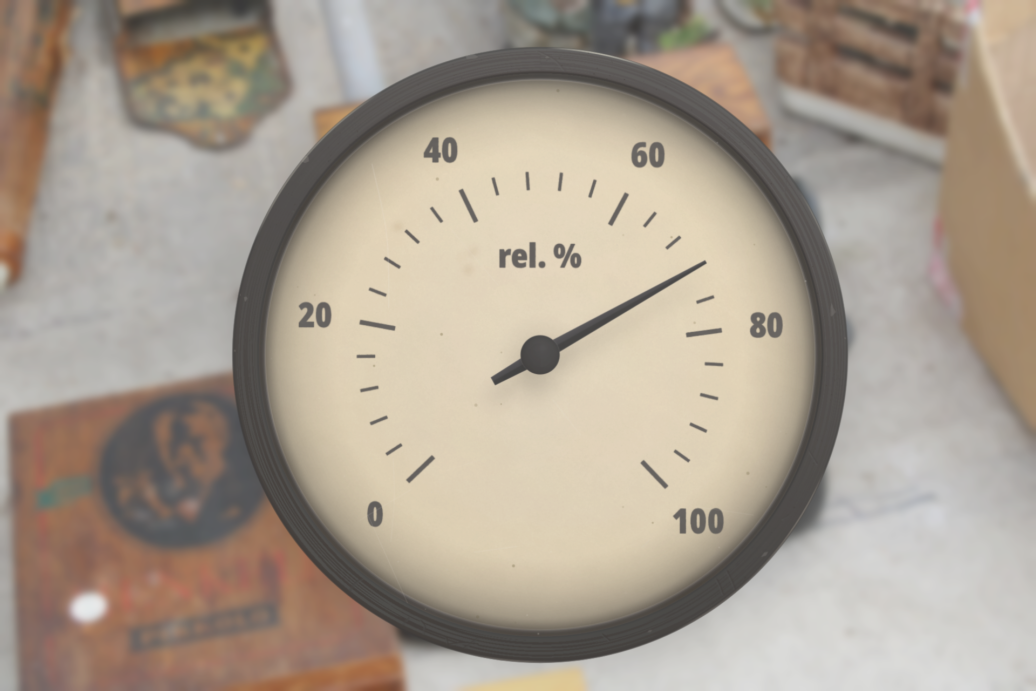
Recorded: 72 %
